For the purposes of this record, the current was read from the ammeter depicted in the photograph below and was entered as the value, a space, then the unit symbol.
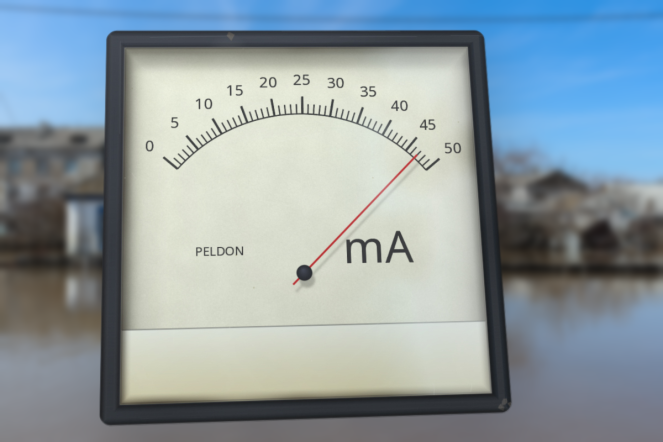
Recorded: 47 mA
